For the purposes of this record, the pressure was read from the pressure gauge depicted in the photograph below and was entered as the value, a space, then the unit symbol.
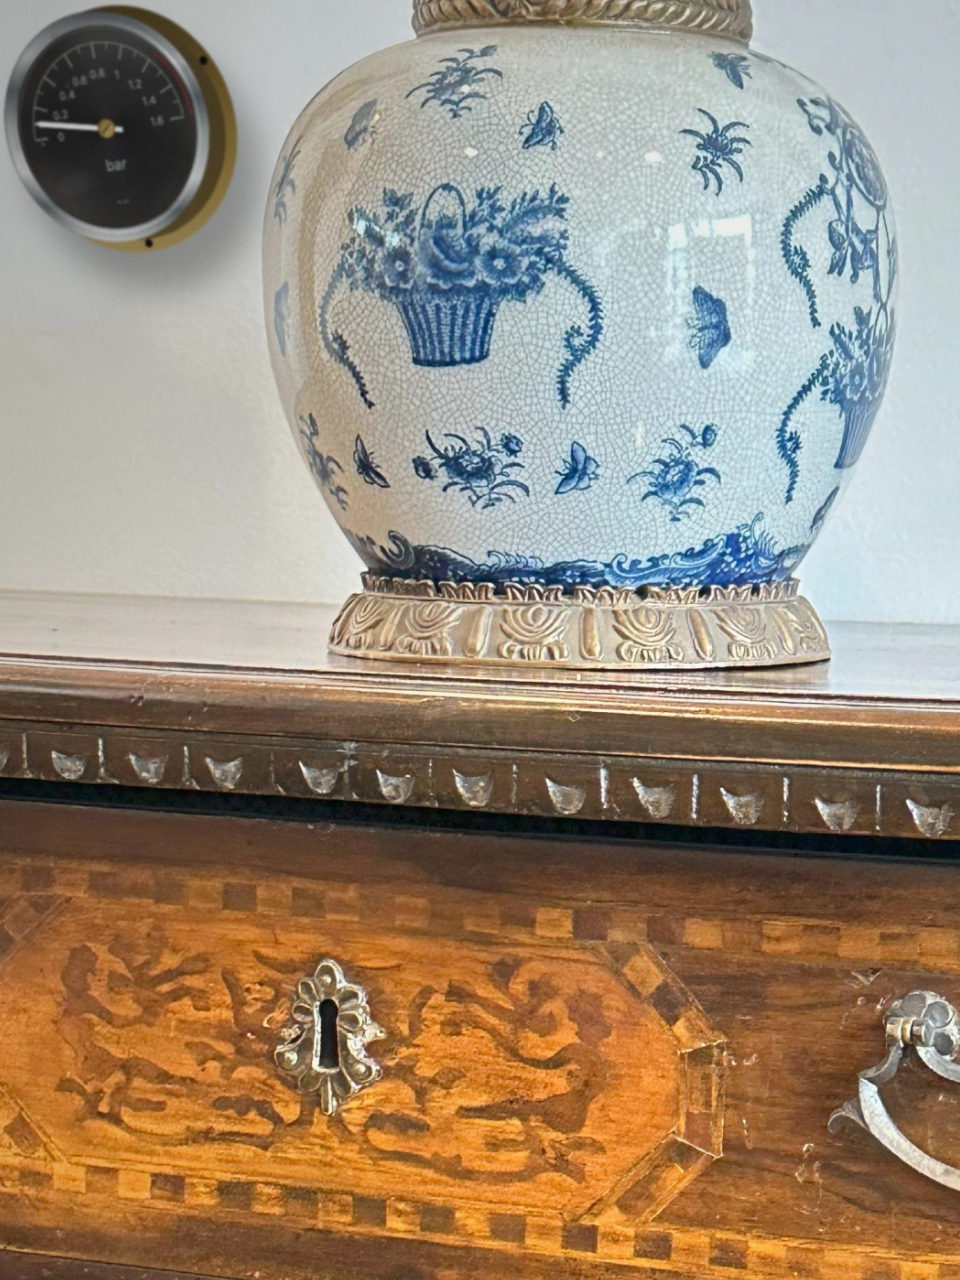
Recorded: 0.1 bar
